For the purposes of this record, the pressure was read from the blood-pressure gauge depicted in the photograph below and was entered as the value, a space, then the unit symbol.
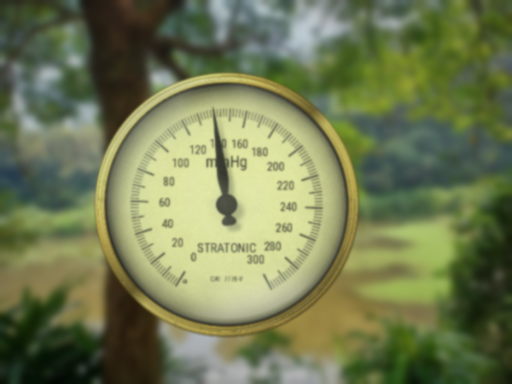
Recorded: 140 mmHg
